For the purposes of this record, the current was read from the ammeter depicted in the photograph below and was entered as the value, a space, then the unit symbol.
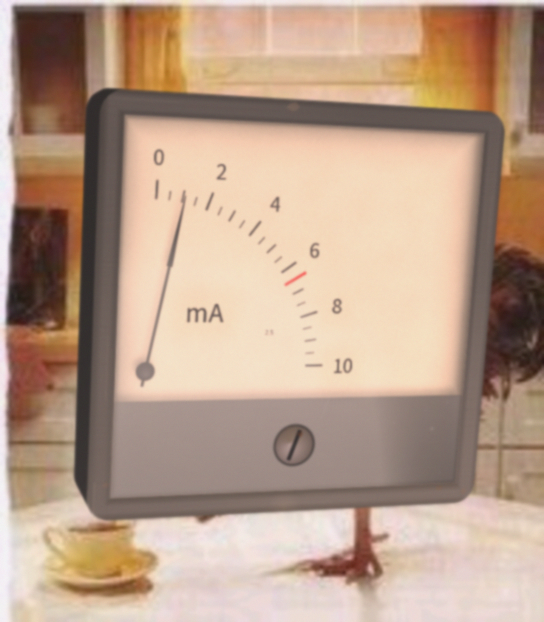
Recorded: 1 mA
